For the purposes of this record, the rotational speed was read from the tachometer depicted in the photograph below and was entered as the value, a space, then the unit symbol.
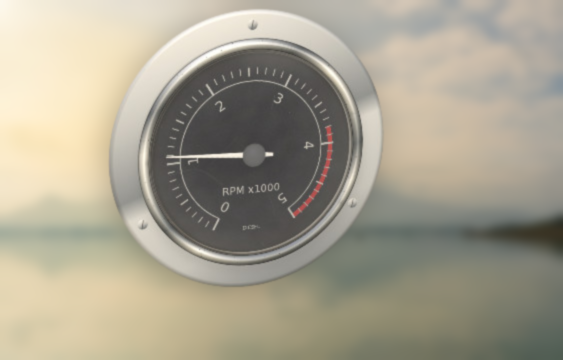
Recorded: 1100 rpm
